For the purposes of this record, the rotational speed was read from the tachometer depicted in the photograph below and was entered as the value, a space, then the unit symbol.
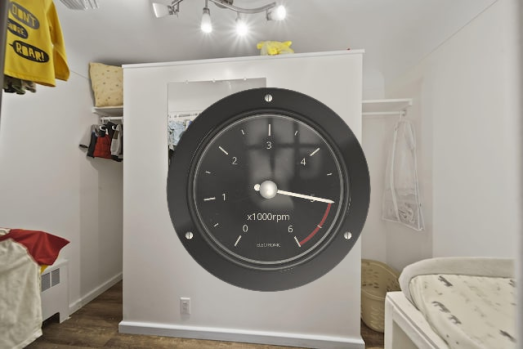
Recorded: 5000 rpm
